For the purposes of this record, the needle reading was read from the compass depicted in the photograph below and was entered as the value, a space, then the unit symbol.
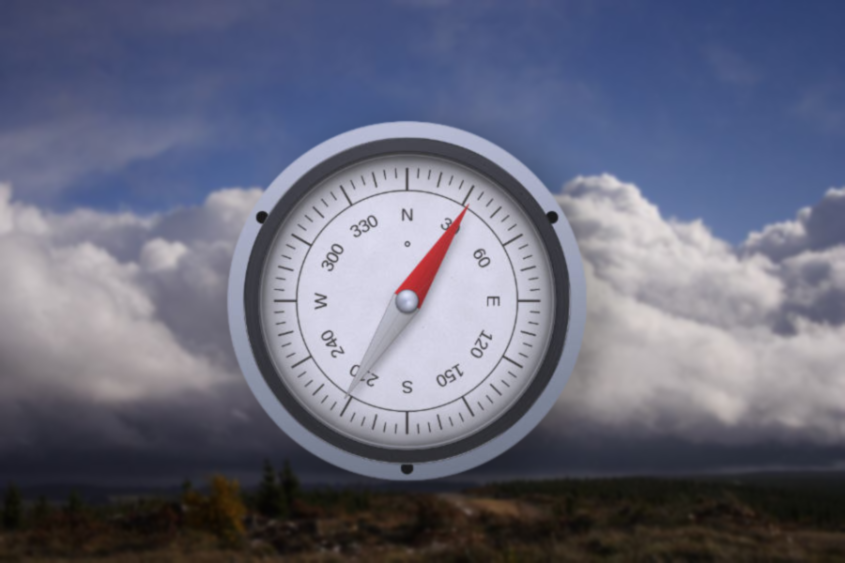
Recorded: 32.5 °
